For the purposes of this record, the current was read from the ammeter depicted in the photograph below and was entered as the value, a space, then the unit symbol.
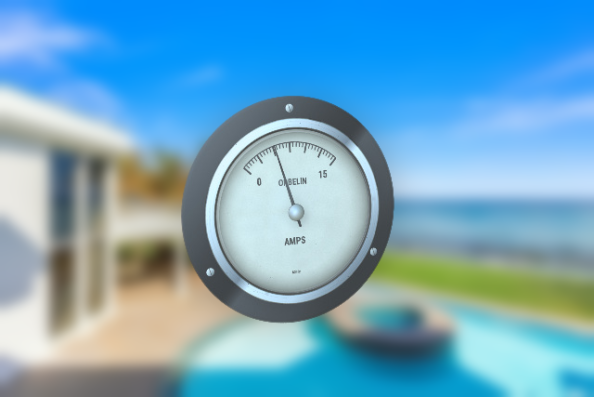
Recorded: 5 A
